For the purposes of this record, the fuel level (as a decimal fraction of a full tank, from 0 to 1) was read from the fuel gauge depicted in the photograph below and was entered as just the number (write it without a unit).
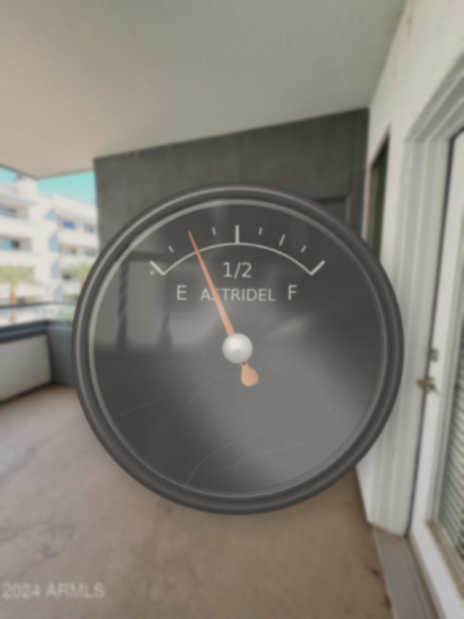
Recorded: 0.25
